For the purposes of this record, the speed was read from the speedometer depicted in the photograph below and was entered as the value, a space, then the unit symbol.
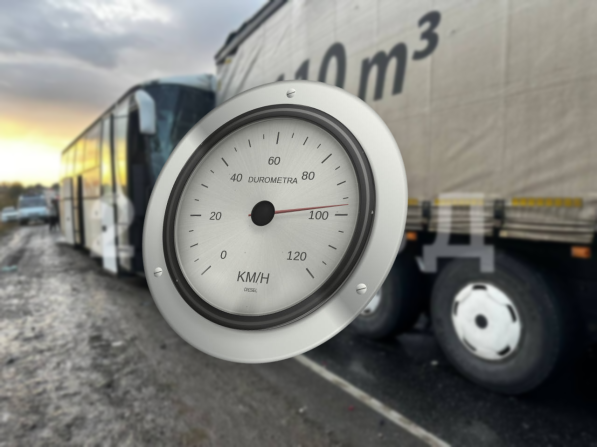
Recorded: 97.5 km/h
